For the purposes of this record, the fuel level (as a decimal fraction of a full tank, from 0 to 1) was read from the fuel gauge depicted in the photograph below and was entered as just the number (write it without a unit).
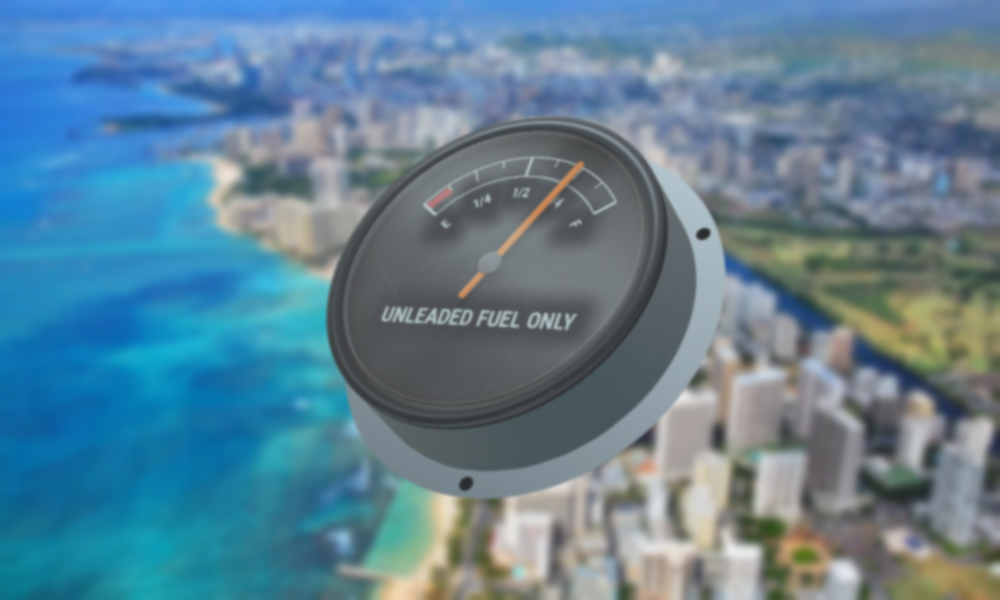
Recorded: 0.75
